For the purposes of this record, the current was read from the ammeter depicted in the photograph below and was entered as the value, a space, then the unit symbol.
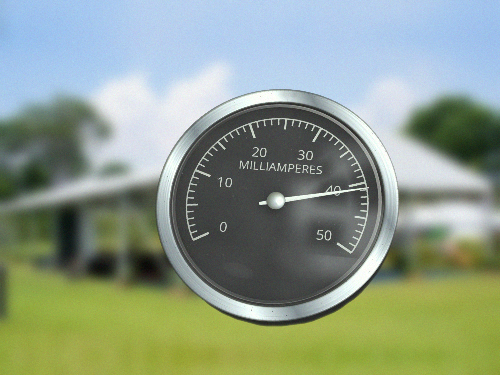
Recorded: 41 mA
